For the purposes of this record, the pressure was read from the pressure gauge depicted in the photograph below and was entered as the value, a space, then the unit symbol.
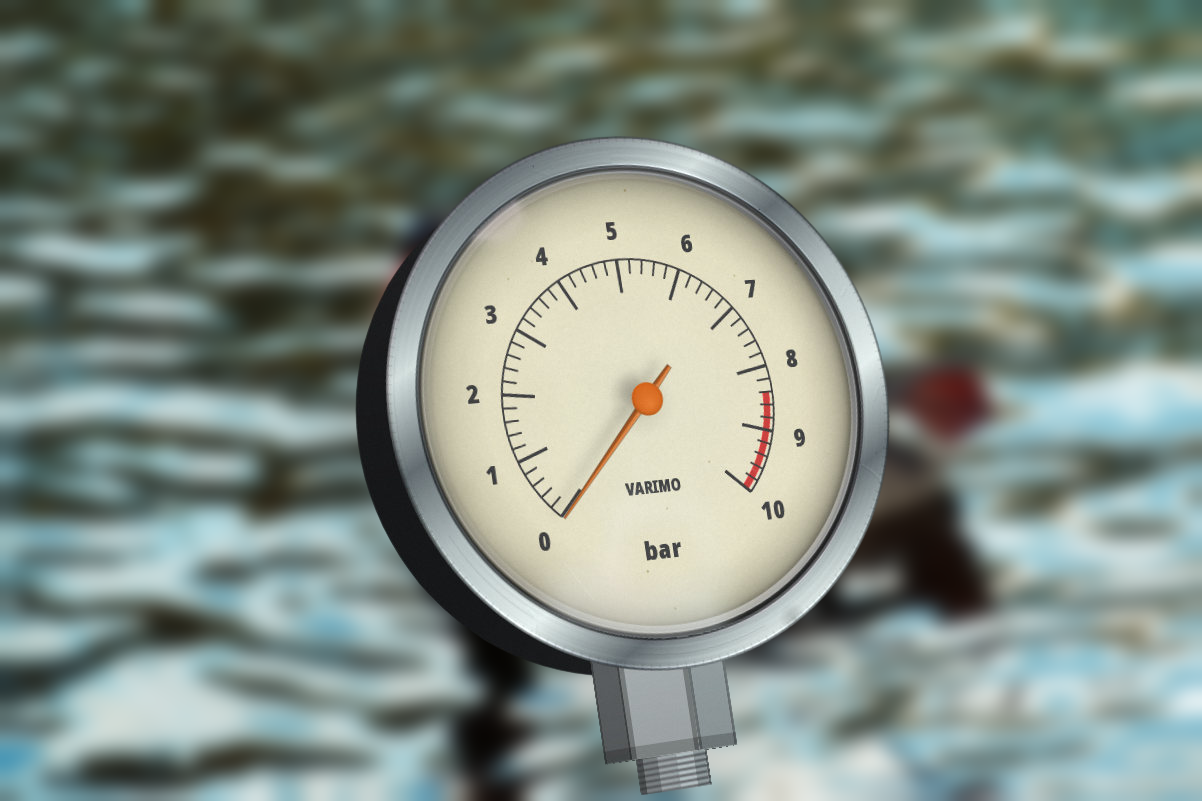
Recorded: 0 bar
